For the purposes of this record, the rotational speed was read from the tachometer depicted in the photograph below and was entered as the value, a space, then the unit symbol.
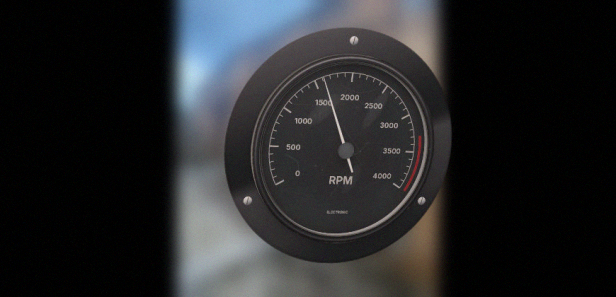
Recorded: 1600 rpm
